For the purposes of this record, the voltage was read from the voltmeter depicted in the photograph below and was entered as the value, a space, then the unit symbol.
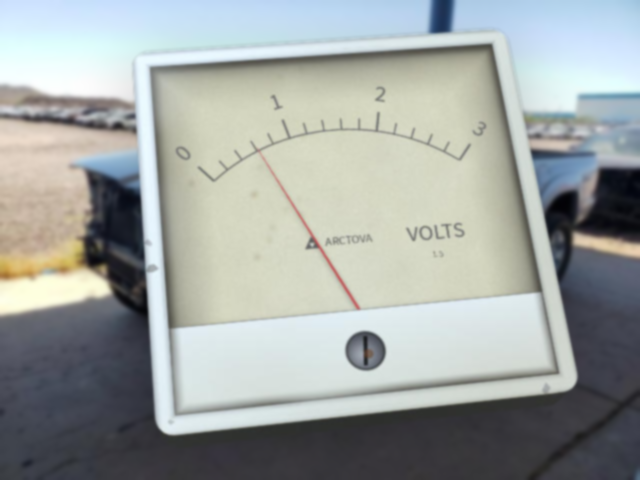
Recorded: 0.6 V
